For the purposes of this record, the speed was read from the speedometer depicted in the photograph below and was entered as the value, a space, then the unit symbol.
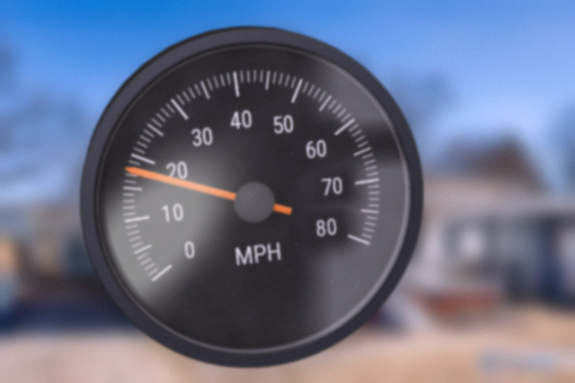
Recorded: 18 mph
